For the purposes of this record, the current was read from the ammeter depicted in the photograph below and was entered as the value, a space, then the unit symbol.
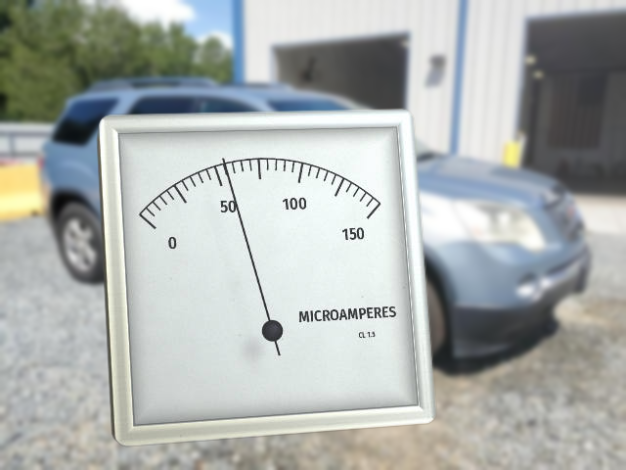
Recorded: 55 µA
